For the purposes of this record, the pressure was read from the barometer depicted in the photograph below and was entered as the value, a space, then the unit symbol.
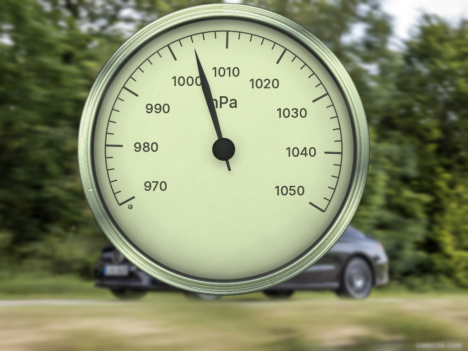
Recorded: 1004 hPa
